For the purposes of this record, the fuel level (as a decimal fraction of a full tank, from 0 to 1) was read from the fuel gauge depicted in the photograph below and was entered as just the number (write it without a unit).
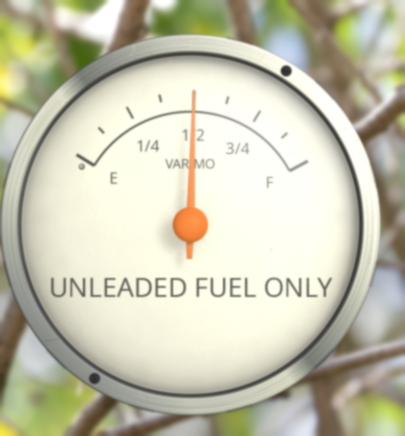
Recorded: 0.5
